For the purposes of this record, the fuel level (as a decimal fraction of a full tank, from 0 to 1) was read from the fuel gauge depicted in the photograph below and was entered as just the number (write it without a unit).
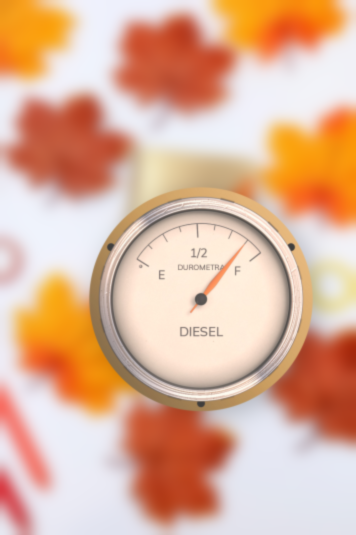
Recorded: 0.875
